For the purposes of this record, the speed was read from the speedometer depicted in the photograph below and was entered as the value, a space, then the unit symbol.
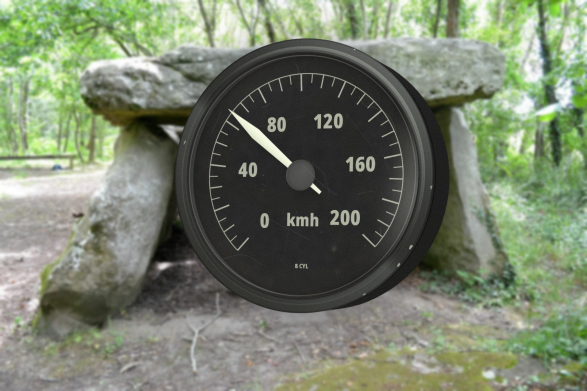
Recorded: 65 km/h
